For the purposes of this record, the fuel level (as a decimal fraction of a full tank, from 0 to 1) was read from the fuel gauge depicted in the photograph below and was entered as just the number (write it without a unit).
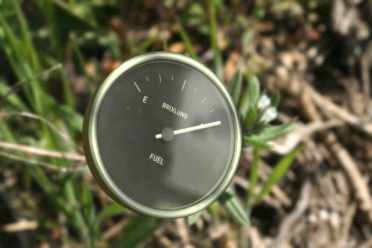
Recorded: 1
